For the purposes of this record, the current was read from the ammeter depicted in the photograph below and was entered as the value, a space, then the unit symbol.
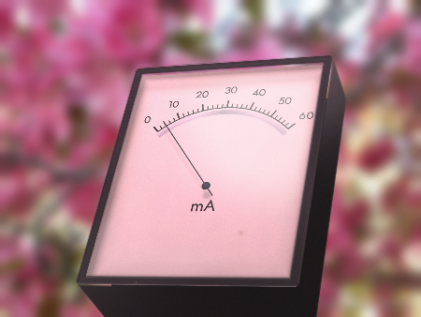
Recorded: 4 mA
